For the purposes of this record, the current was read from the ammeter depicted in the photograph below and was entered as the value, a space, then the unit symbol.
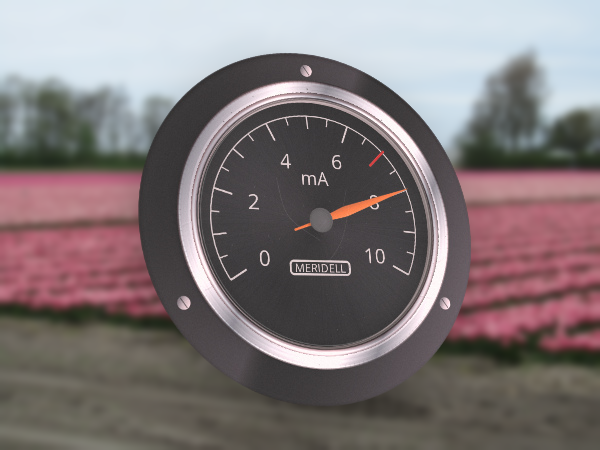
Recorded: 8 mA
